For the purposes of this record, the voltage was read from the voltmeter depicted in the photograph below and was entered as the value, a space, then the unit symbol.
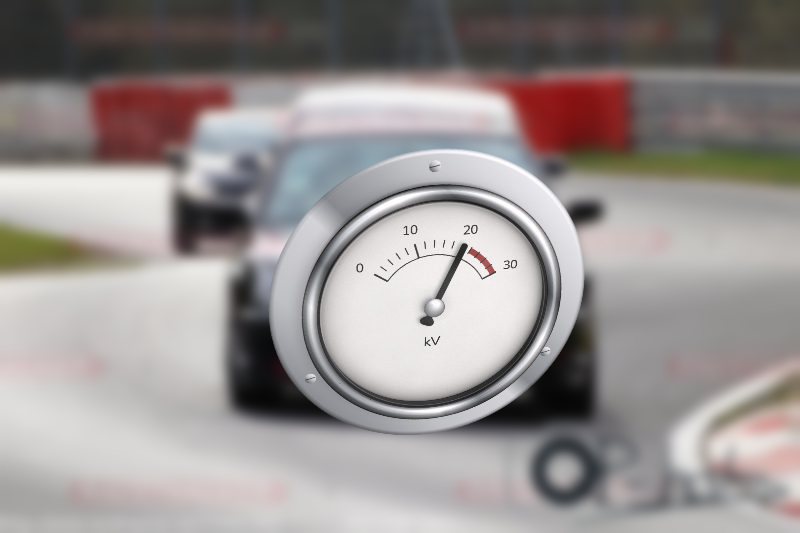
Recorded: 20 kV
